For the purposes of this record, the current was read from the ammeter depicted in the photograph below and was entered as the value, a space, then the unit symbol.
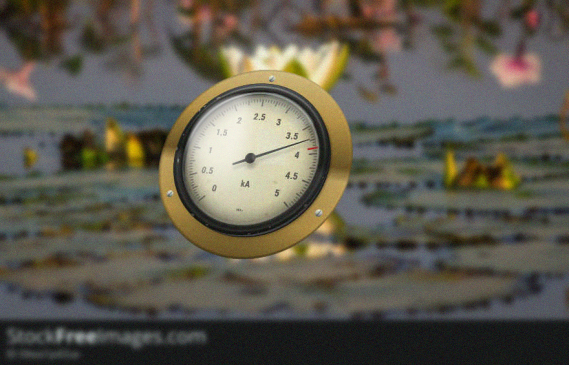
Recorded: 3.75 kA
